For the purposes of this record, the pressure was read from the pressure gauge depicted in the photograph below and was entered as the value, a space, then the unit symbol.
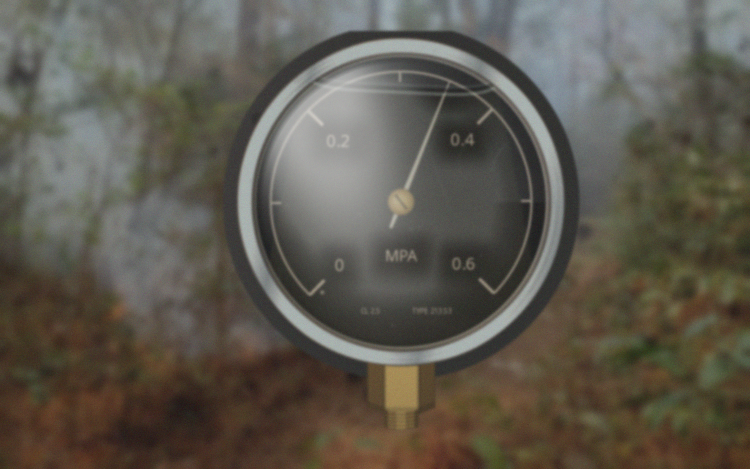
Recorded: 0.35 MPa
